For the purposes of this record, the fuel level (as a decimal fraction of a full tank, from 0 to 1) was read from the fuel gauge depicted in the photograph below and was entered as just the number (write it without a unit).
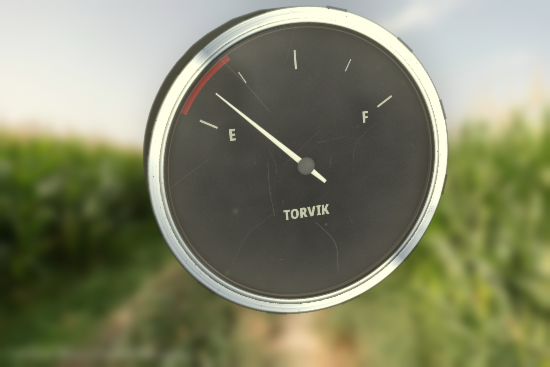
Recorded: 0.125
